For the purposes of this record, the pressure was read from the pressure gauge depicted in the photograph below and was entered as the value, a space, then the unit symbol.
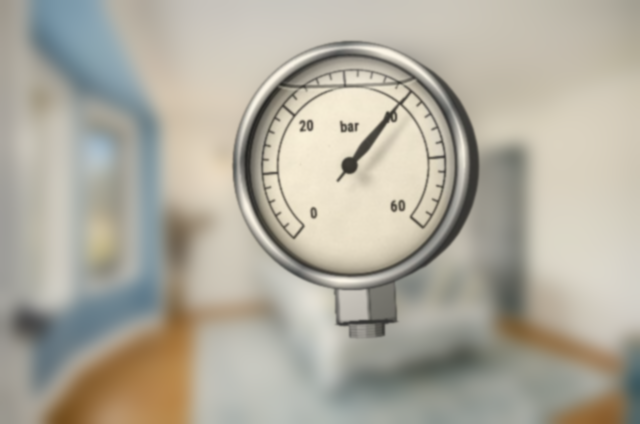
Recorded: 40 bar
